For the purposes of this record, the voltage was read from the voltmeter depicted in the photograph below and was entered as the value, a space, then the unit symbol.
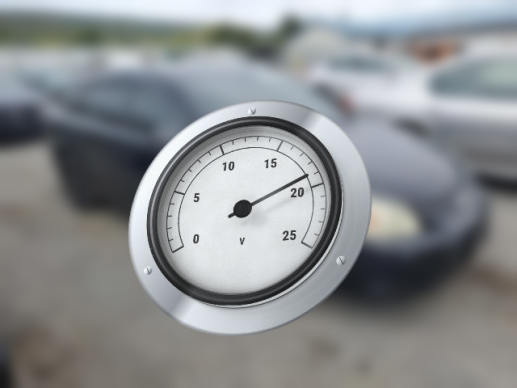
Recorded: 19 V
